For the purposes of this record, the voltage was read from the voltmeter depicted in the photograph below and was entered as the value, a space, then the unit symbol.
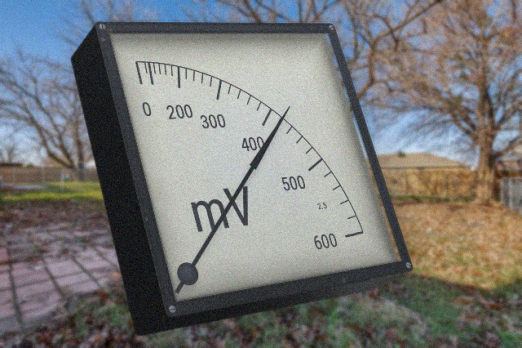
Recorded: 420 mV
